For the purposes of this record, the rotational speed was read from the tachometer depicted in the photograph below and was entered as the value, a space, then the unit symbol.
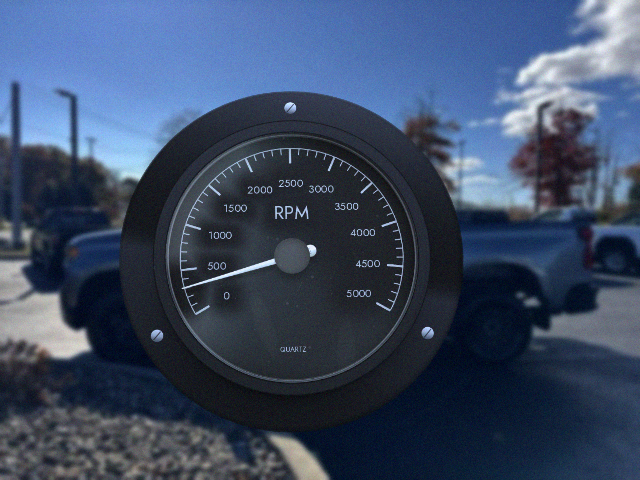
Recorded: 300 rpm
